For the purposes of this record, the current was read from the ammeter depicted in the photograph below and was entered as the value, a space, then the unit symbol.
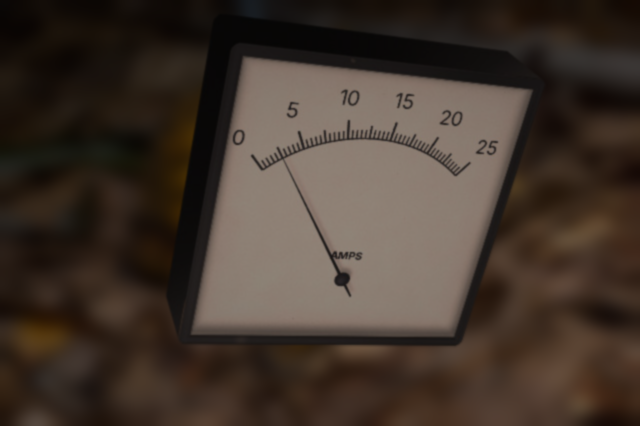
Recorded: 2.5 A
